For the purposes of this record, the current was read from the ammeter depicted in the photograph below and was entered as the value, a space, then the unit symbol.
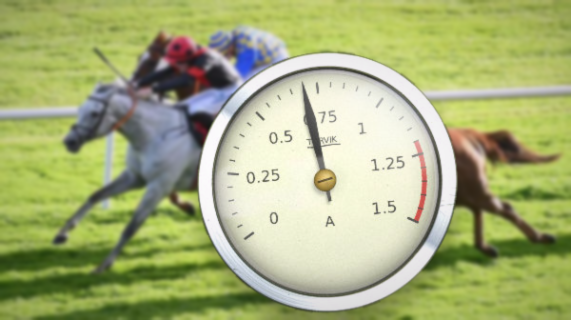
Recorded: 0.7 A
